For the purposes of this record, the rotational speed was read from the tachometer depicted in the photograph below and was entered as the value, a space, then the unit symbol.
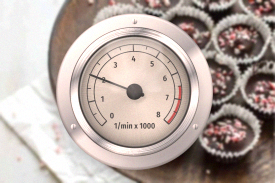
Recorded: 2000 rpm
